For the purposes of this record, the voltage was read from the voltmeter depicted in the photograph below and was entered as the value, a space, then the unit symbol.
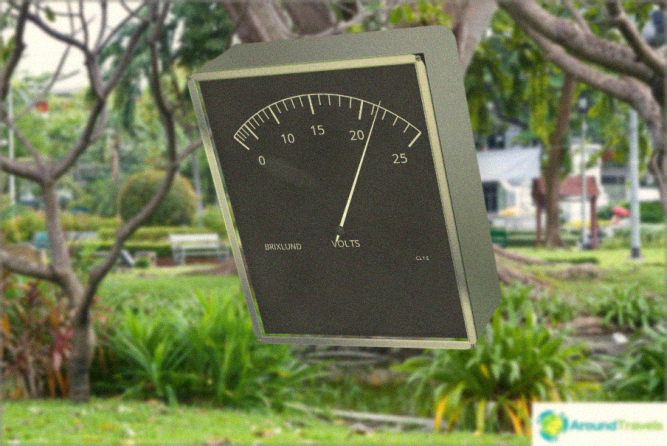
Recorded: 21.5 V
